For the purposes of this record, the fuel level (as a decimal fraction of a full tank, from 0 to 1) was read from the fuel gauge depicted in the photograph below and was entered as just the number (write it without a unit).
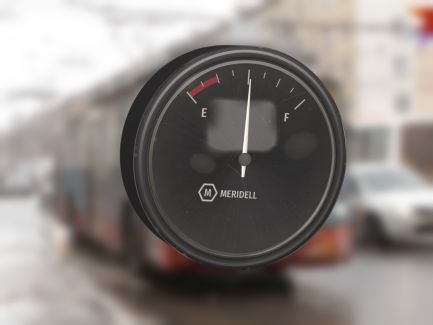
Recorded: 0.5
